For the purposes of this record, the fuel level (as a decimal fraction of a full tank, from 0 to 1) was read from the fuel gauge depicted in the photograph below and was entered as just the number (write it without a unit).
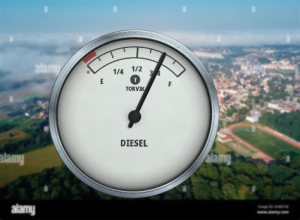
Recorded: 0.75
